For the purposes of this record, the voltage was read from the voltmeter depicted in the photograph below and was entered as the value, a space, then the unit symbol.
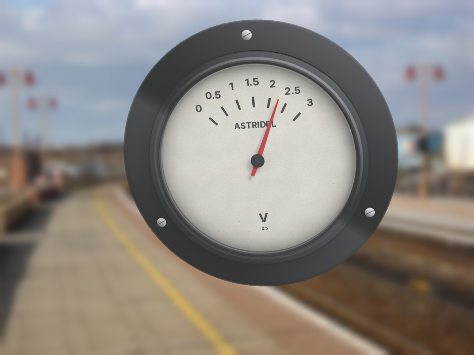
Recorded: 2.25 V
